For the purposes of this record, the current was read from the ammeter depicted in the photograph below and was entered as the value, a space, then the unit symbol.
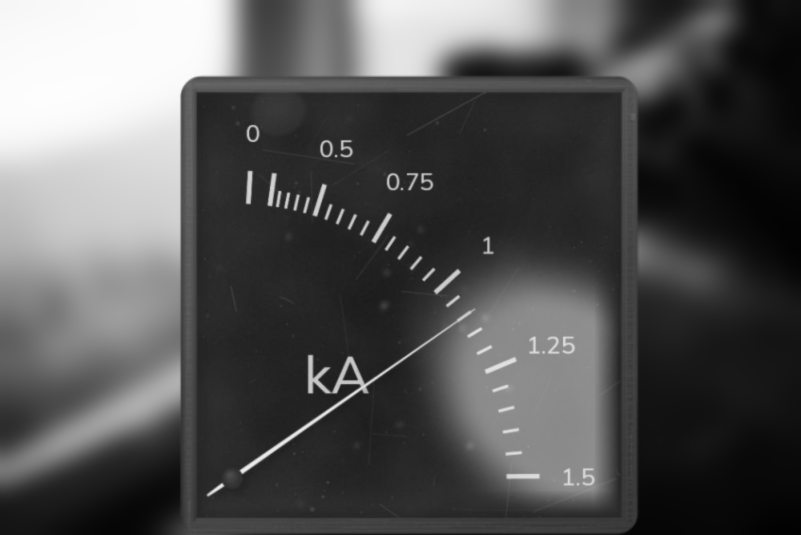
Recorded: 1.1 kA
